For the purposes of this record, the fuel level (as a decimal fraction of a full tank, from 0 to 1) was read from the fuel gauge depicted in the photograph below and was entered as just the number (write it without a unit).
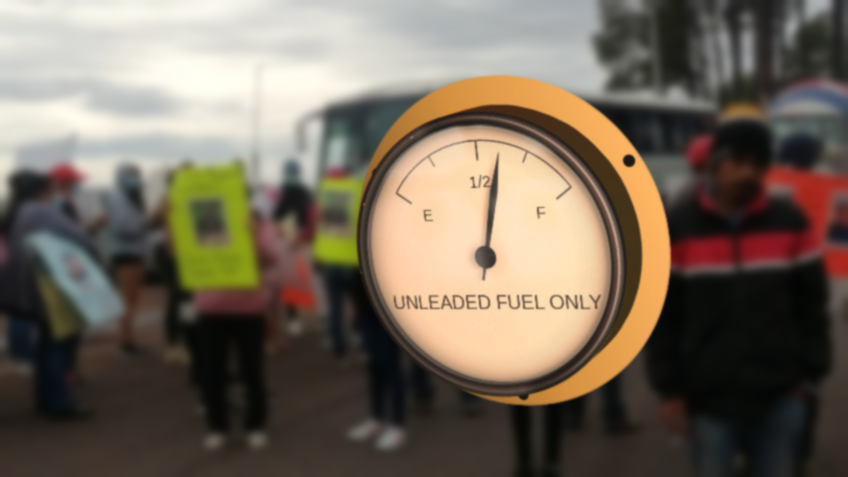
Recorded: 0.625
